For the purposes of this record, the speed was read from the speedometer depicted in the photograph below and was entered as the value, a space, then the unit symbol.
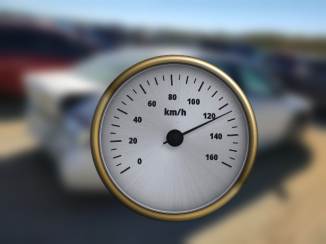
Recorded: 125 km/h
